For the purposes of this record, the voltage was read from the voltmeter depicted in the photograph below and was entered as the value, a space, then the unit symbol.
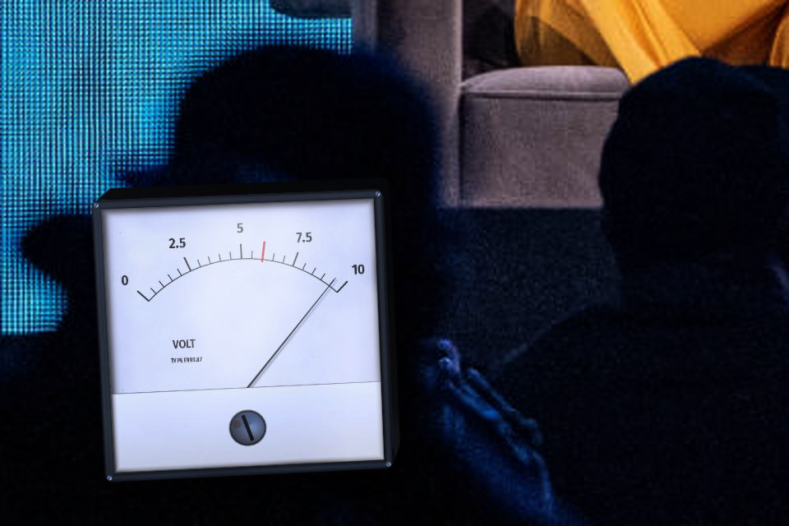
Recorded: 9.5 V
